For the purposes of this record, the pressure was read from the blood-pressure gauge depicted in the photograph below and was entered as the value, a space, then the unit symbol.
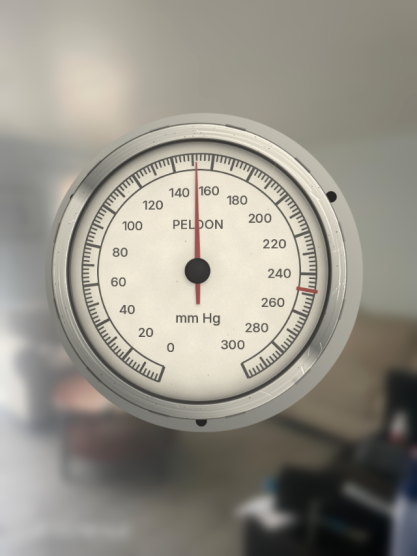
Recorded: 152 mmHg
